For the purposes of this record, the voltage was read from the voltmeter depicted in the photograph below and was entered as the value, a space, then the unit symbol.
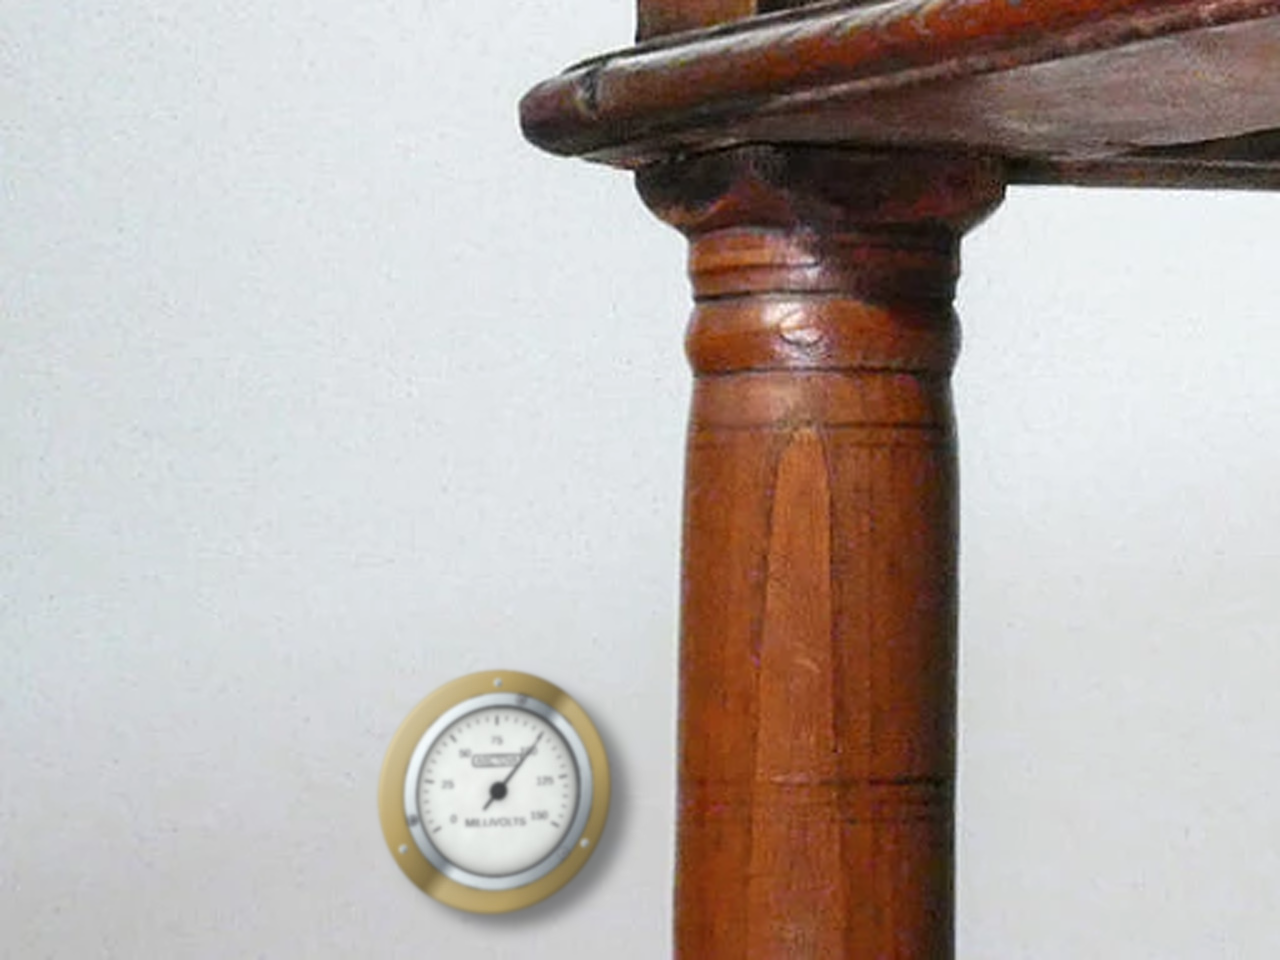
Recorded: 100 mV
